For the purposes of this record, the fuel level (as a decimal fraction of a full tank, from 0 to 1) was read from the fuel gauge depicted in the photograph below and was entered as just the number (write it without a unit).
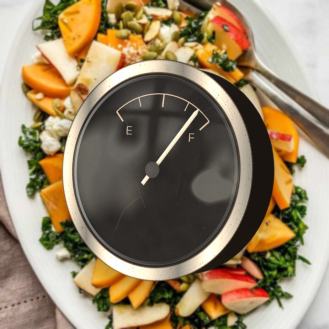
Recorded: 0.875
